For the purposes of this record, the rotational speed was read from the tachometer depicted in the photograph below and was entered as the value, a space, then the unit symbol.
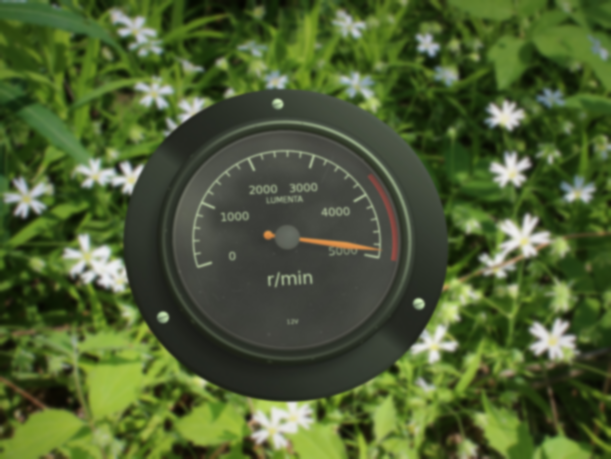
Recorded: 4900 rpm
